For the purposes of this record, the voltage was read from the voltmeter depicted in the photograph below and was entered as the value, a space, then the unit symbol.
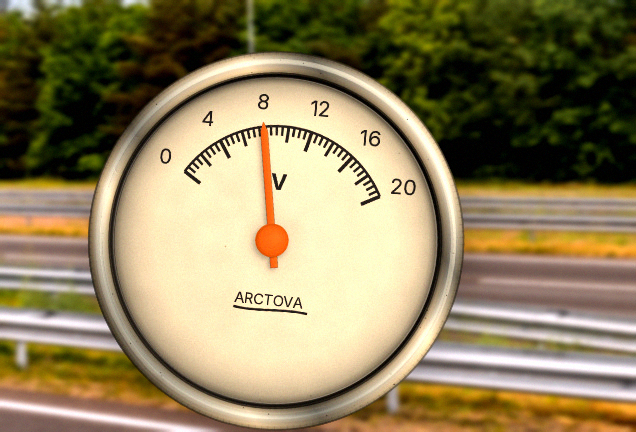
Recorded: 8 V
